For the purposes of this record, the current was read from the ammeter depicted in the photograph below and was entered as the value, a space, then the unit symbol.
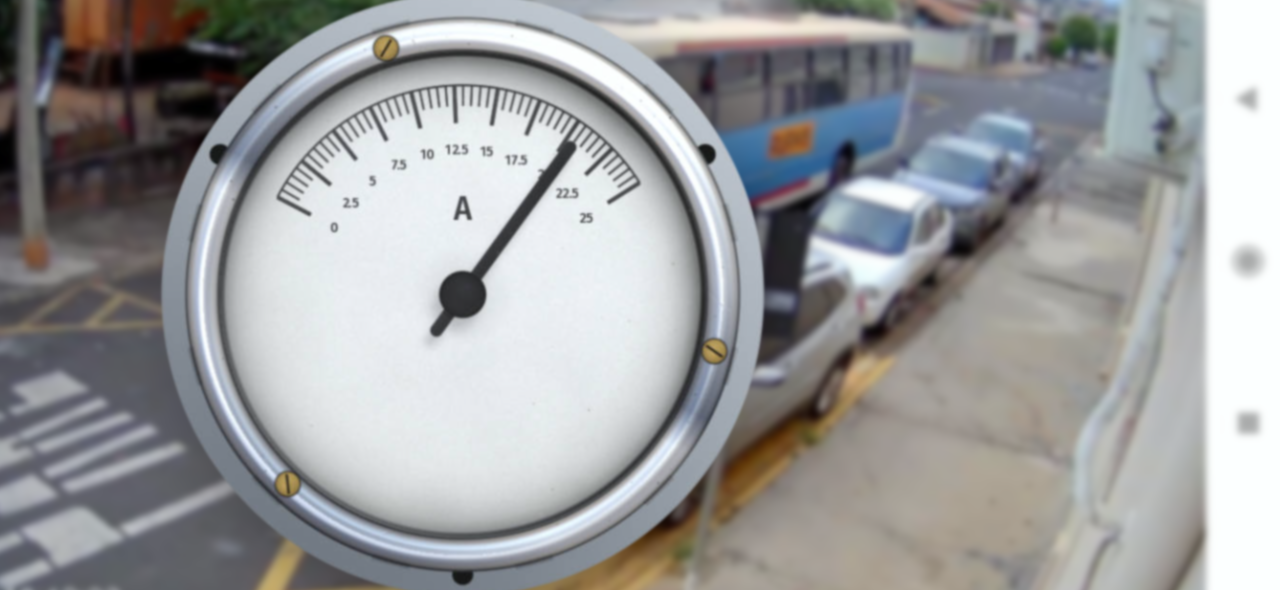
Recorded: 20.5 A
